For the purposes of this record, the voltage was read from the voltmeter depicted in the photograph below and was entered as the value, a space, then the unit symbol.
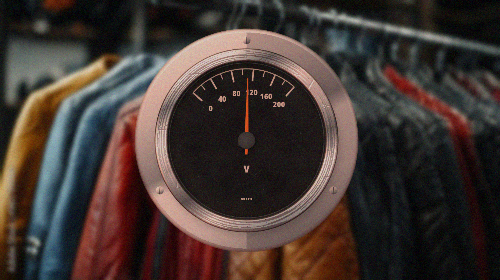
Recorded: 110 V
